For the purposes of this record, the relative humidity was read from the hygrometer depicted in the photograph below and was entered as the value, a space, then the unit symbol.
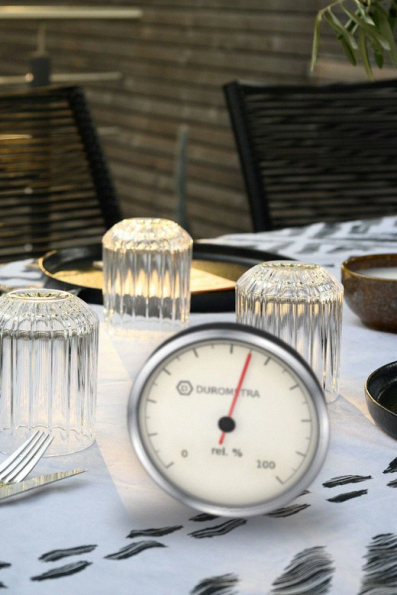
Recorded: 55 %
